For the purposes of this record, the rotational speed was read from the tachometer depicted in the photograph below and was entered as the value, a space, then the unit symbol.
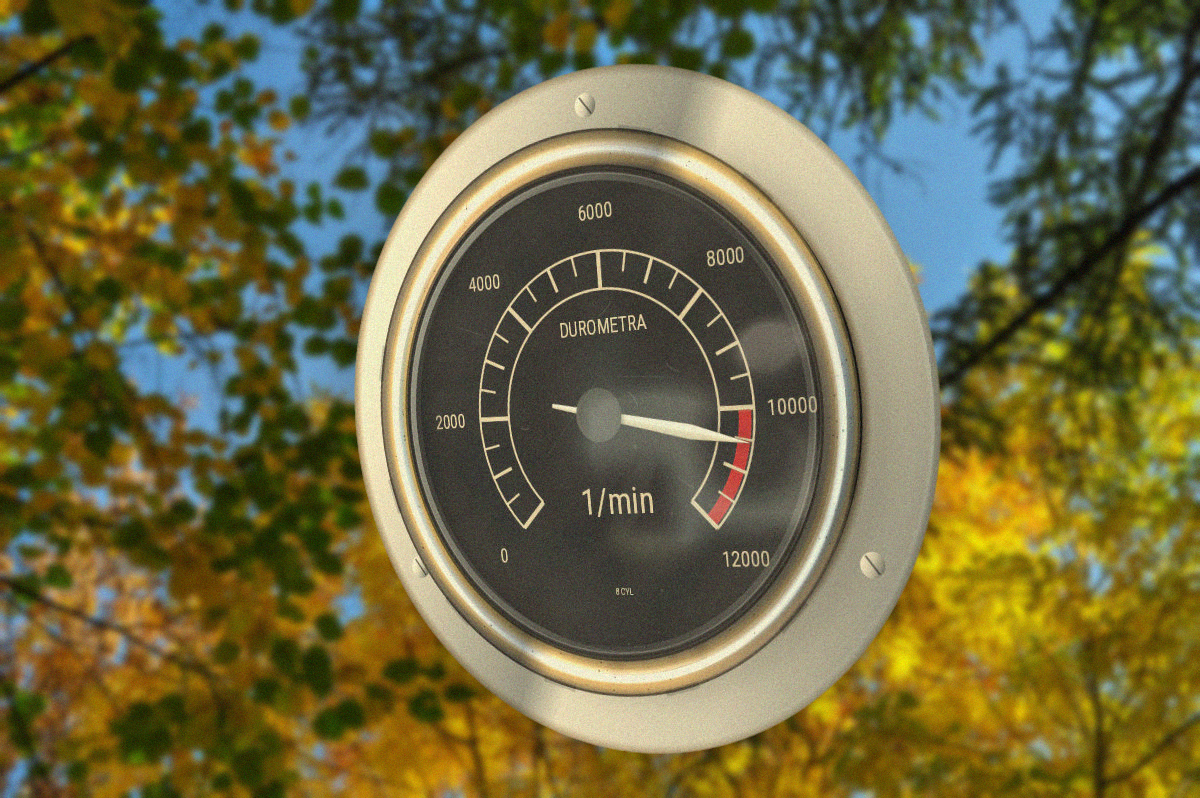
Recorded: 10500 rpm
